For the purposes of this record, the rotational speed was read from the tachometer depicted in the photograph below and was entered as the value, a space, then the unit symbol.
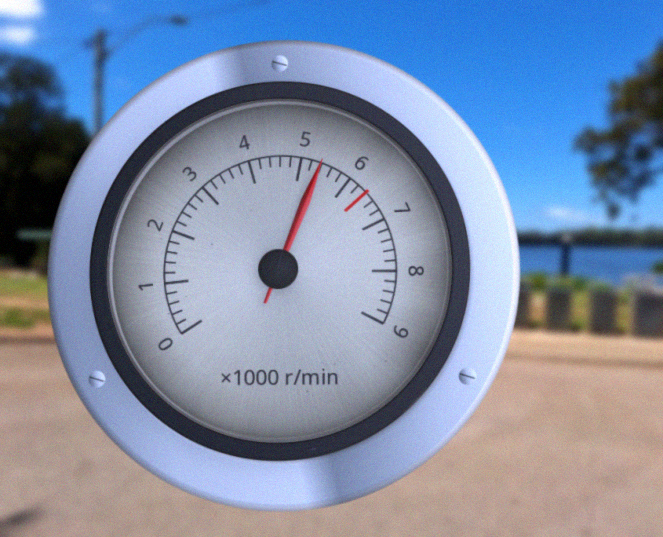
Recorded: 5400 rpm
